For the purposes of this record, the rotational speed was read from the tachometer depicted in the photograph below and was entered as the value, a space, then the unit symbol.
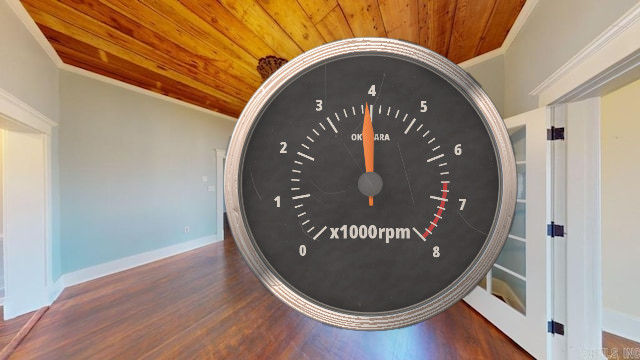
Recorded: 3900 rpm
